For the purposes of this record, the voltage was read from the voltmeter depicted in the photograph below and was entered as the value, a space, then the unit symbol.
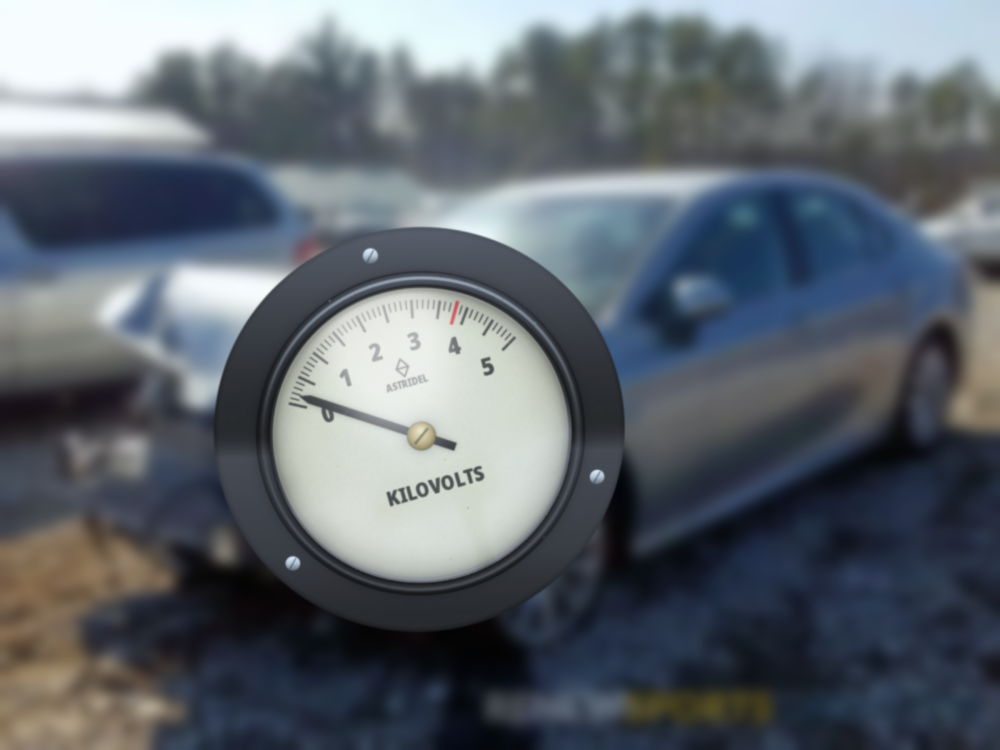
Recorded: 0.2 kV
